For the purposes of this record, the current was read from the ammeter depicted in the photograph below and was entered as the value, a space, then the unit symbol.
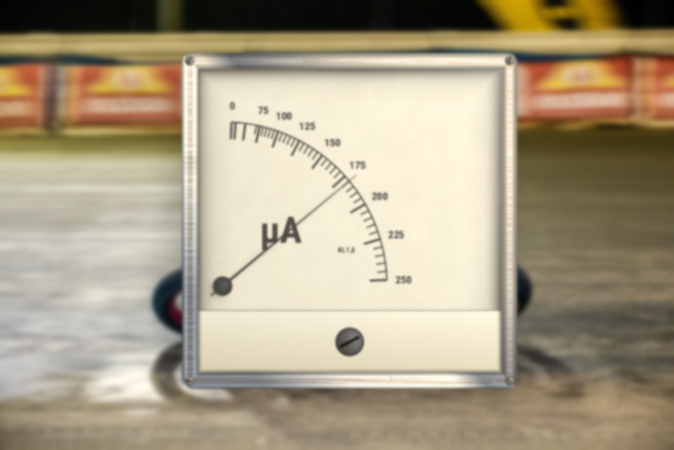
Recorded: 180 µA
